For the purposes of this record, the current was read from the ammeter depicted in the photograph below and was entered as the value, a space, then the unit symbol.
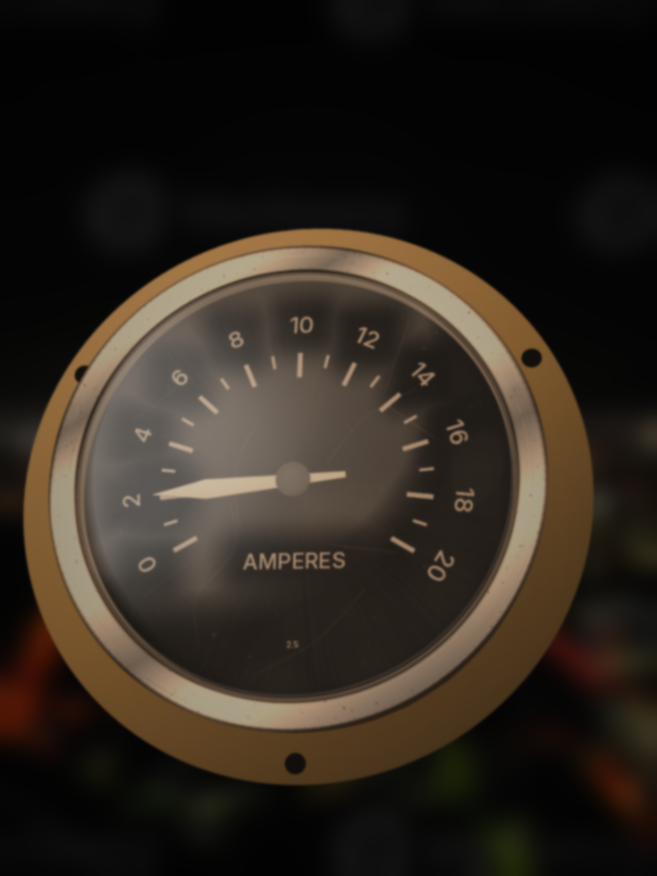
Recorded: 2 A
